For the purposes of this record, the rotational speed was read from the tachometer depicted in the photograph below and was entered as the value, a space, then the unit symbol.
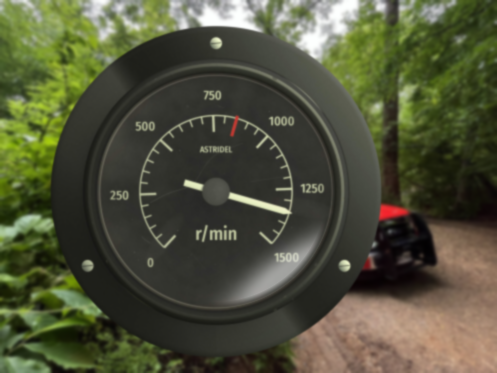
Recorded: 1350 rpm
